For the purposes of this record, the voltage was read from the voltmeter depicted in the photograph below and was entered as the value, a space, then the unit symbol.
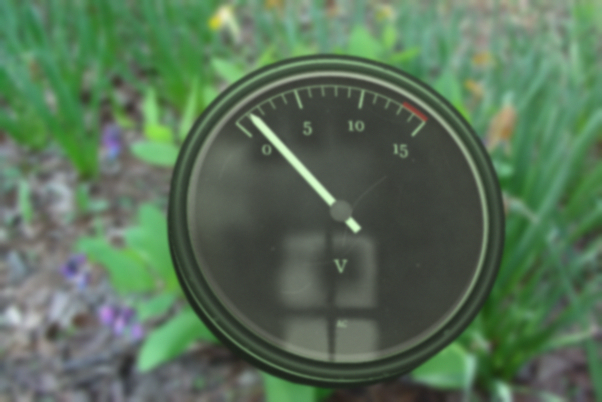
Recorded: 1 V
